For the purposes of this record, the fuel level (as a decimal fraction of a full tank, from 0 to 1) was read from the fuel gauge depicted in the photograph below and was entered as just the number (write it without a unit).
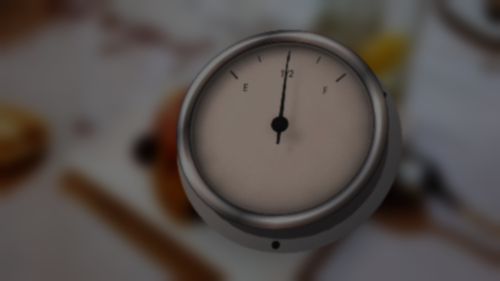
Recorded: 0.5
